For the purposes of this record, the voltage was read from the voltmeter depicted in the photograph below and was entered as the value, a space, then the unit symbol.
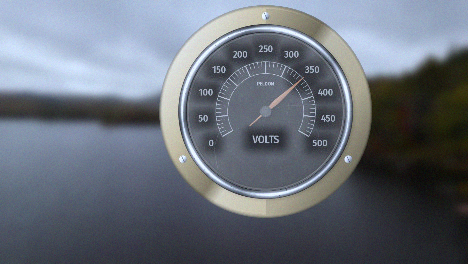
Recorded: 350 V
